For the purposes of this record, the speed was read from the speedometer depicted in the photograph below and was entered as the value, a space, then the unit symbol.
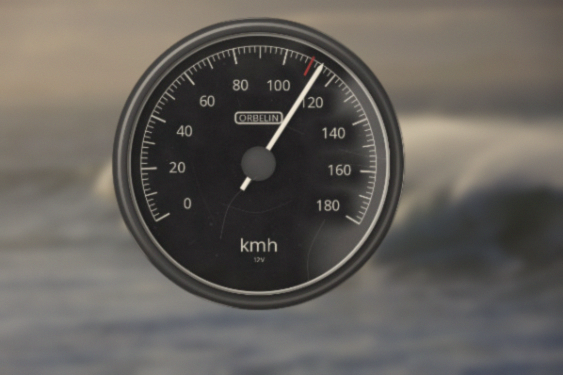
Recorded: 114 km/h
